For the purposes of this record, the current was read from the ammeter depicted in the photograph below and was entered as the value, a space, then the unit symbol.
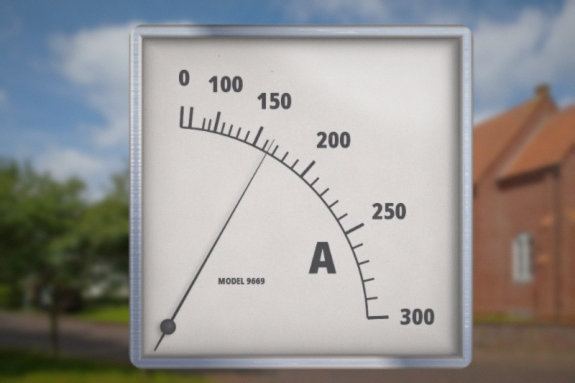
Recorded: 165 A
